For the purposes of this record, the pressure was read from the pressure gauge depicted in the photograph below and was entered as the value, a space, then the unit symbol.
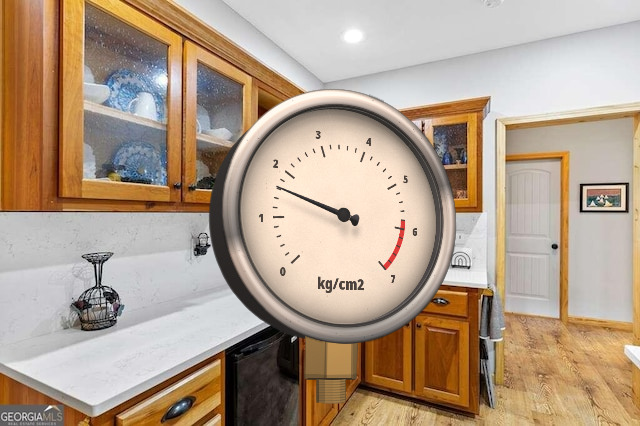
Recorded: 1.6 kg/cm²
